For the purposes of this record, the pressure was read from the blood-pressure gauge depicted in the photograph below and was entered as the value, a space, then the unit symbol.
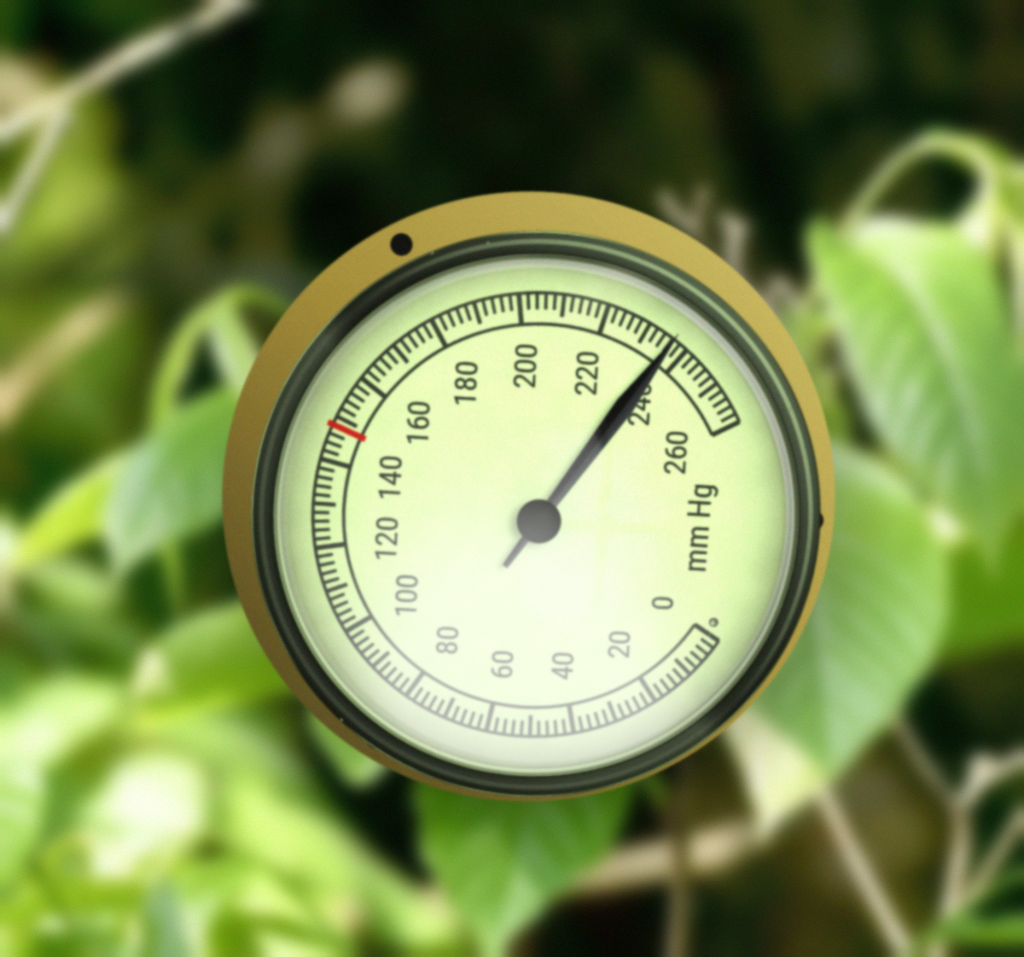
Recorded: 236 mmHg
